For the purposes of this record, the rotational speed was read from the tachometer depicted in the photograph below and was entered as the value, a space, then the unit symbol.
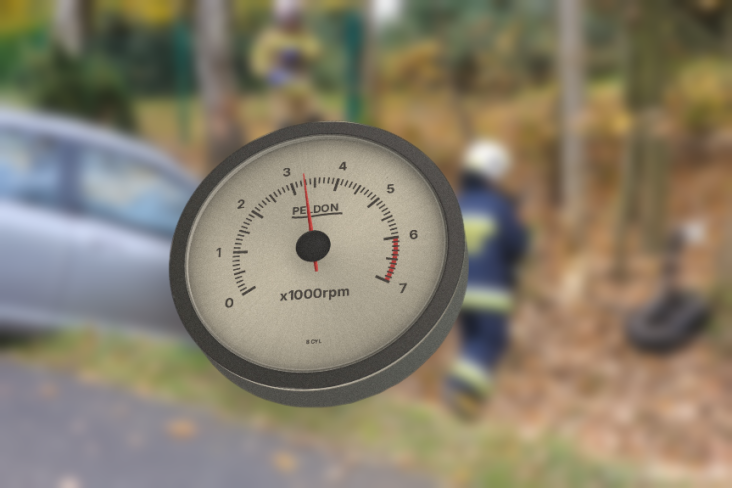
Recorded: 3300 rpm
